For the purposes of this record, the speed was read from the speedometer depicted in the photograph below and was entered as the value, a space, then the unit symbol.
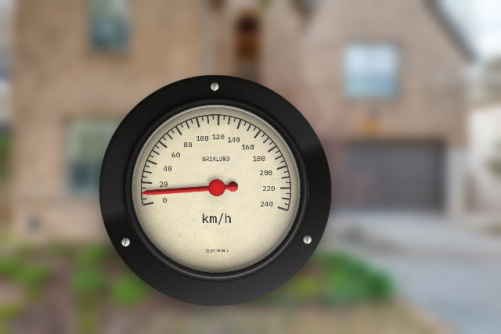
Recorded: 10 km/h
